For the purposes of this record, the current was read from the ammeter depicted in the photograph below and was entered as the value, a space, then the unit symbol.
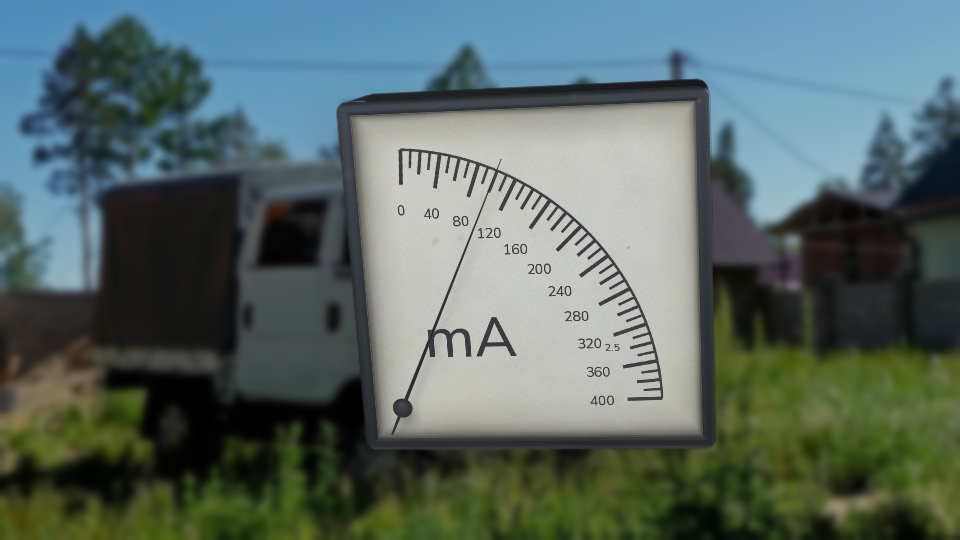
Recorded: 100 mA
